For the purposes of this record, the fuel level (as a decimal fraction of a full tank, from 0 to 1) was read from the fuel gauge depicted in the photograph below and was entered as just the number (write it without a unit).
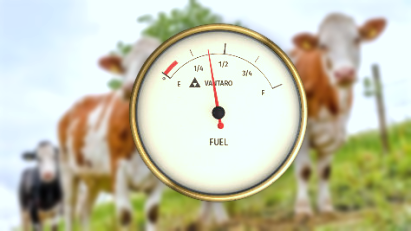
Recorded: 0.375
